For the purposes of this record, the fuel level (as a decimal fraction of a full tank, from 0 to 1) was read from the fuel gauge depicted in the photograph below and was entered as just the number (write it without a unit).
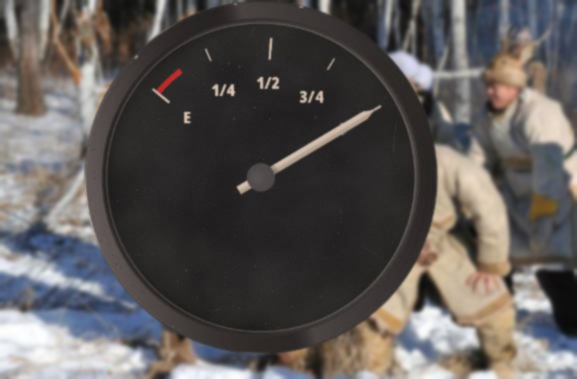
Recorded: 1
